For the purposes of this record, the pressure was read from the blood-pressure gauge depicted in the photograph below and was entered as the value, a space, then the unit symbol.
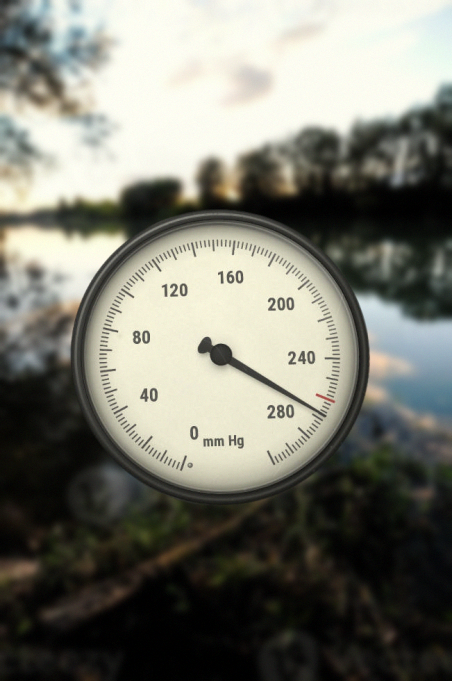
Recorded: 268 mmHg
